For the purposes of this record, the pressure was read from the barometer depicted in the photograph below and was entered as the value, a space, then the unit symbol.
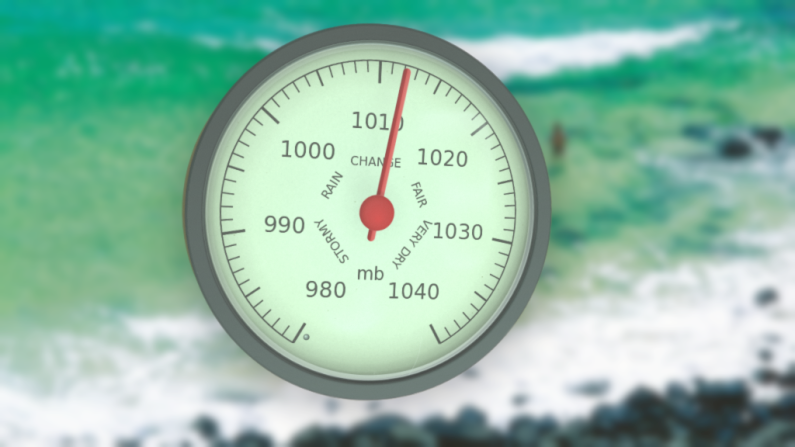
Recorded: 1012 mbar
